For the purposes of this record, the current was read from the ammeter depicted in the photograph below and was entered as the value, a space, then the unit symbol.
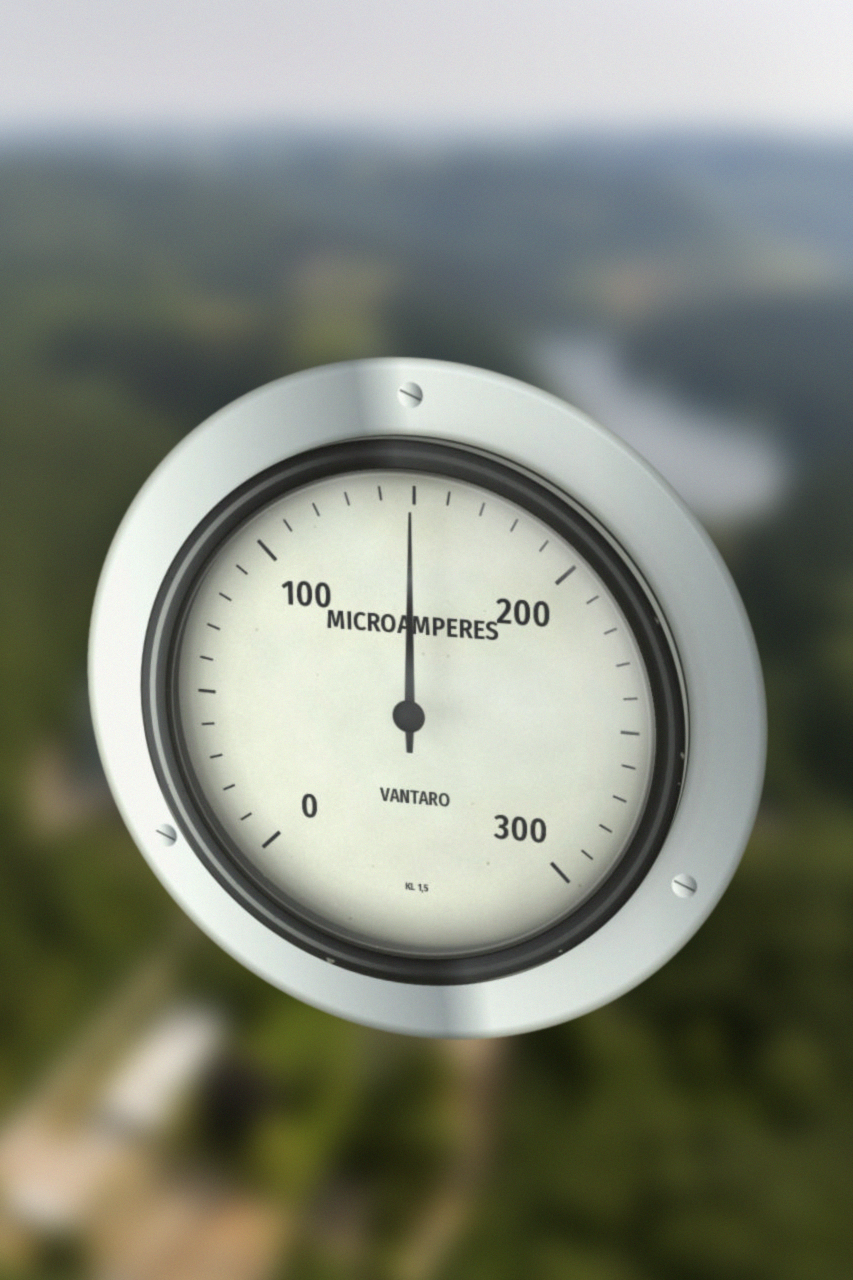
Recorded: 150 µA
